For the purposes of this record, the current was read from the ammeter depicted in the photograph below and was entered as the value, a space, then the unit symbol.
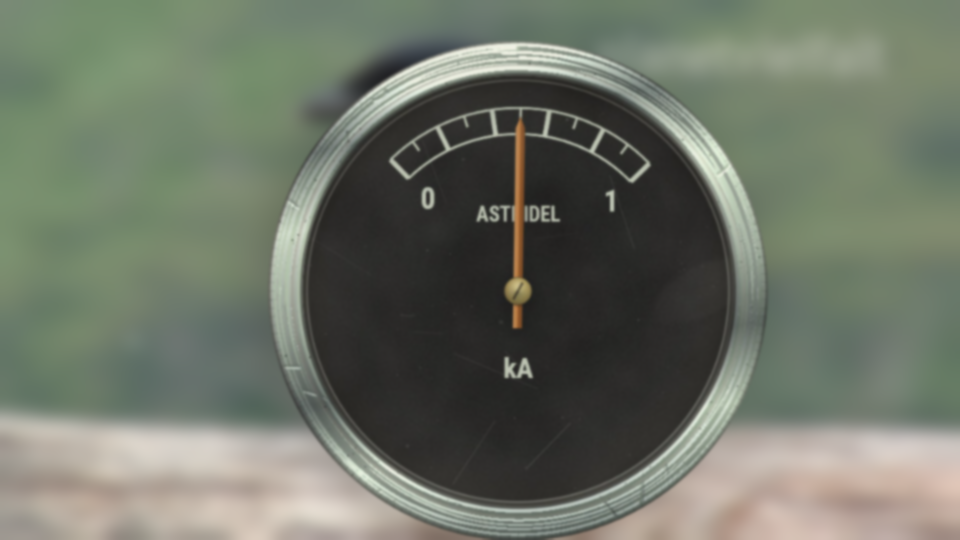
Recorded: 0.5 kA
